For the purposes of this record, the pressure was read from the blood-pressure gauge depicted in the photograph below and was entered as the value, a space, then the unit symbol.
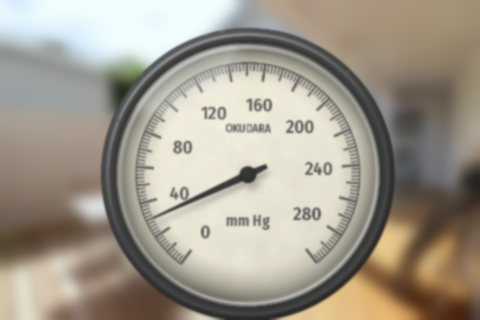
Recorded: 30 mmHg
